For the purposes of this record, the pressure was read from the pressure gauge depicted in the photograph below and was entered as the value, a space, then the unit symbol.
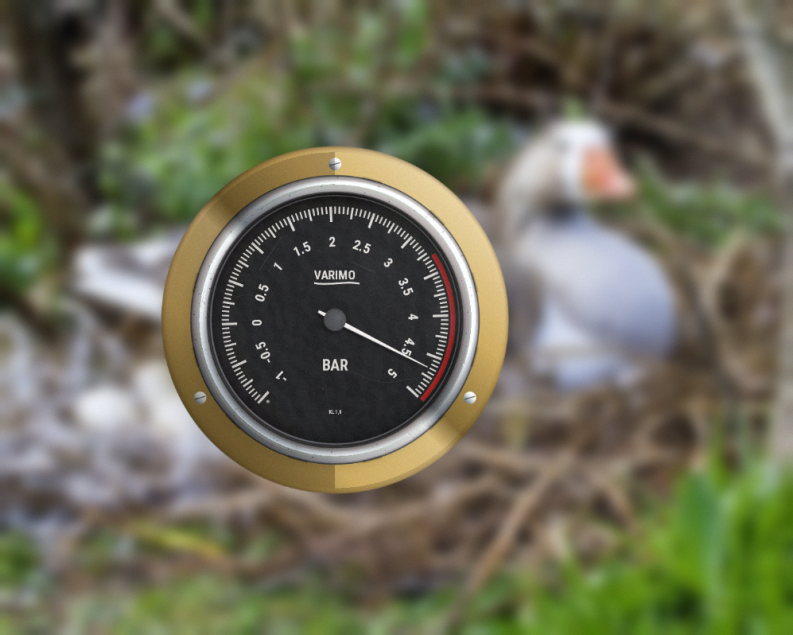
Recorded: 4.65 bar
